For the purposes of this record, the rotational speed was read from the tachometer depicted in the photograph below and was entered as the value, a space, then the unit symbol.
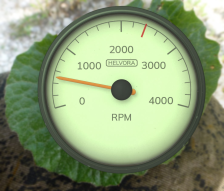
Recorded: 500 rpm
